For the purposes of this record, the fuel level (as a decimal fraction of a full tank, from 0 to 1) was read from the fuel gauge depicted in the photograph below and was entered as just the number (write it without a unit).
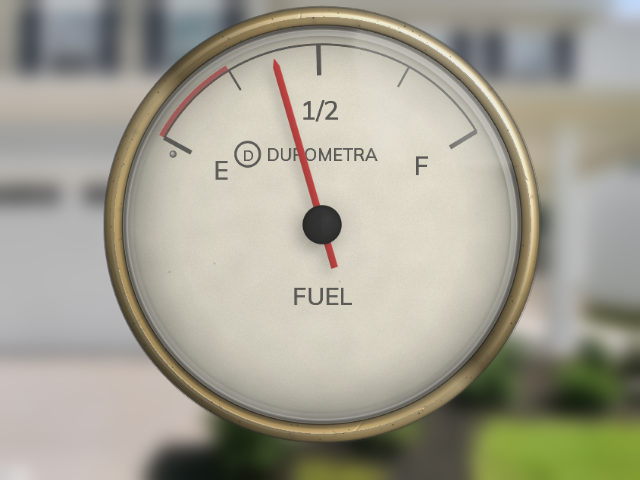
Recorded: 0.375
